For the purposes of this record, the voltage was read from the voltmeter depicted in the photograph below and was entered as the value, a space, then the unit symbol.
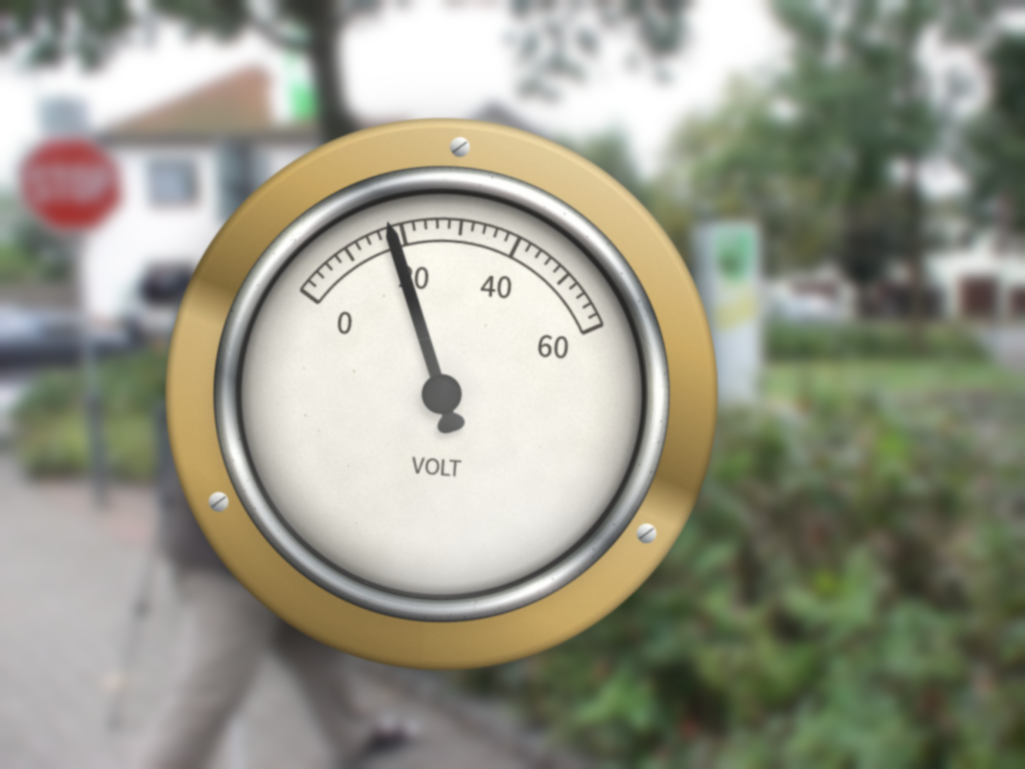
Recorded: 18 V
